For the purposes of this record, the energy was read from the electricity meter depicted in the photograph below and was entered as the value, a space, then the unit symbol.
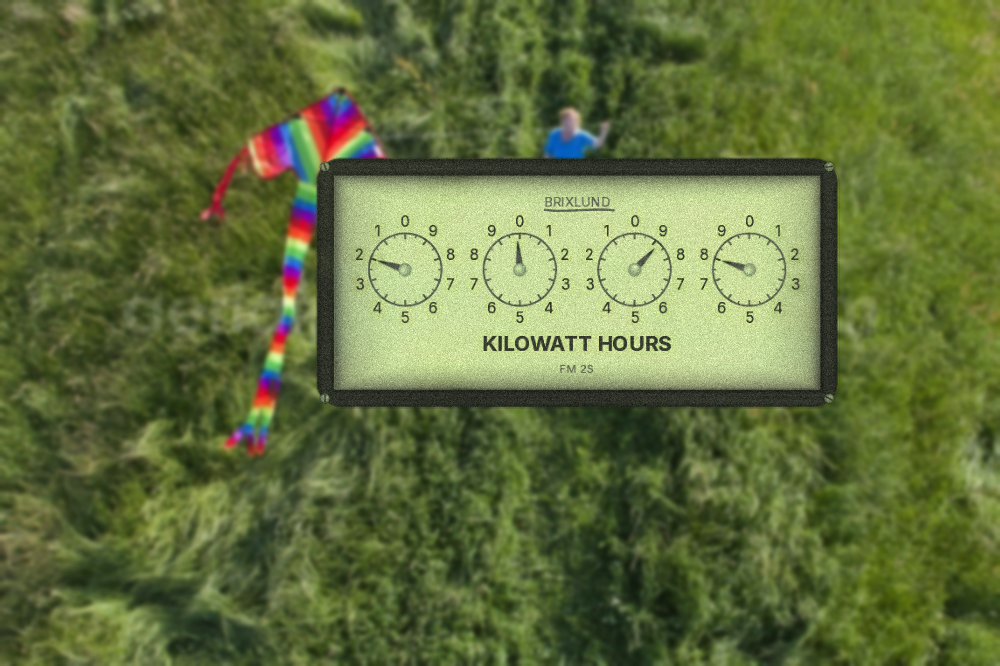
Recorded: 1988 kWh
